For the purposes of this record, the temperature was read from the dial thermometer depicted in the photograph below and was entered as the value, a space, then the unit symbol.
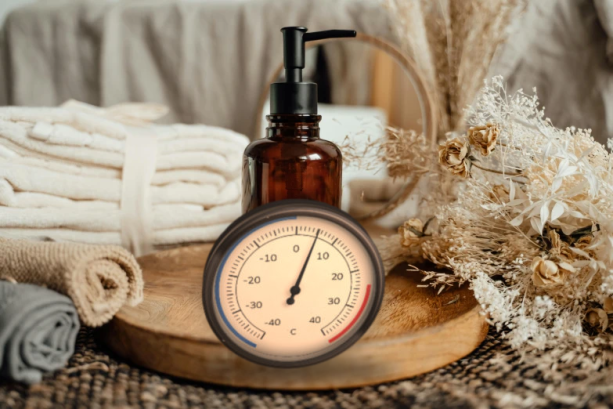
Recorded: 5 °C
